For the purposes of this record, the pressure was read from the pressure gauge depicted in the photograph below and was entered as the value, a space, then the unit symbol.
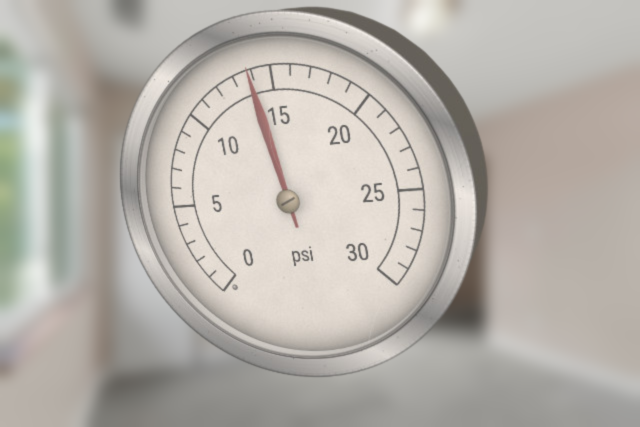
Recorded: 14 psi
